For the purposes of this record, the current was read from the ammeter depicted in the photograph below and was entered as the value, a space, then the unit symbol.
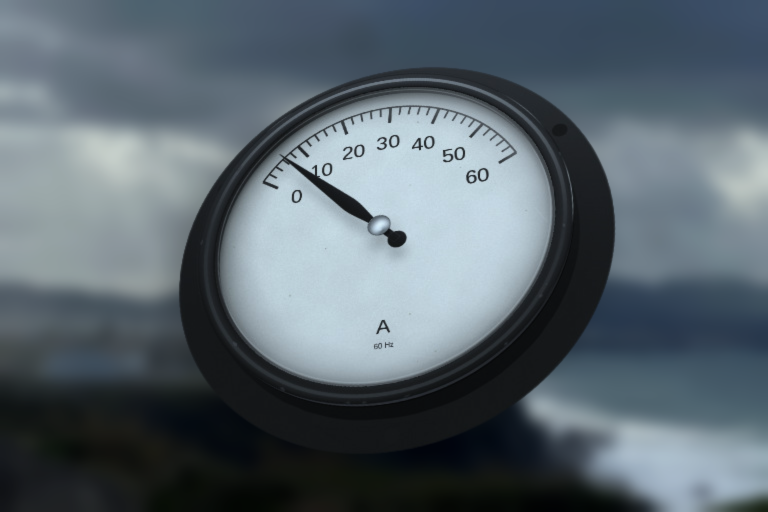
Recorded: 6 A
